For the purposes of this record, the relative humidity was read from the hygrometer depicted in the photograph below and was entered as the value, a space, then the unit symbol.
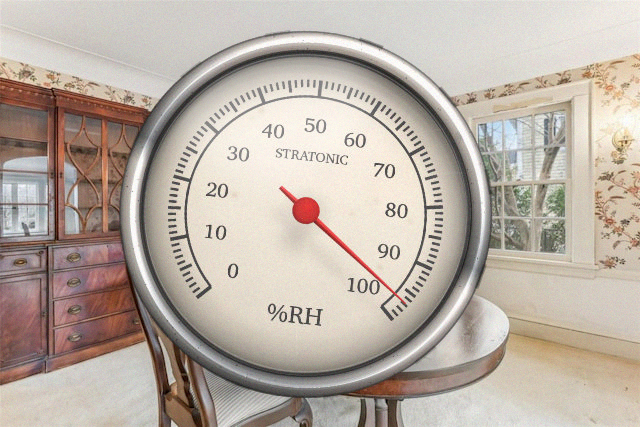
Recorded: 97 %
